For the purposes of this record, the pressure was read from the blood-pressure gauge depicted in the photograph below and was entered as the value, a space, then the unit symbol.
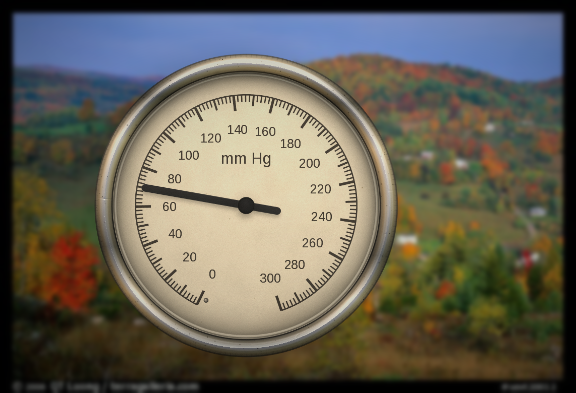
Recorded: 70 mmHg
